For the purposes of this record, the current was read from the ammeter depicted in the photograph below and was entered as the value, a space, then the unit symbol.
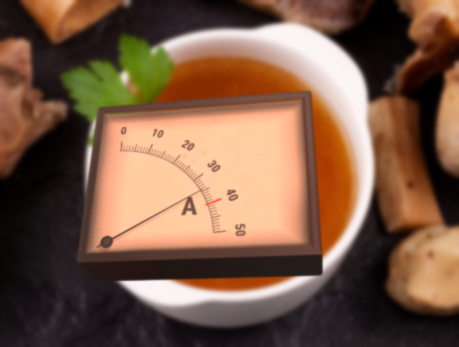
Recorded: 35 A
